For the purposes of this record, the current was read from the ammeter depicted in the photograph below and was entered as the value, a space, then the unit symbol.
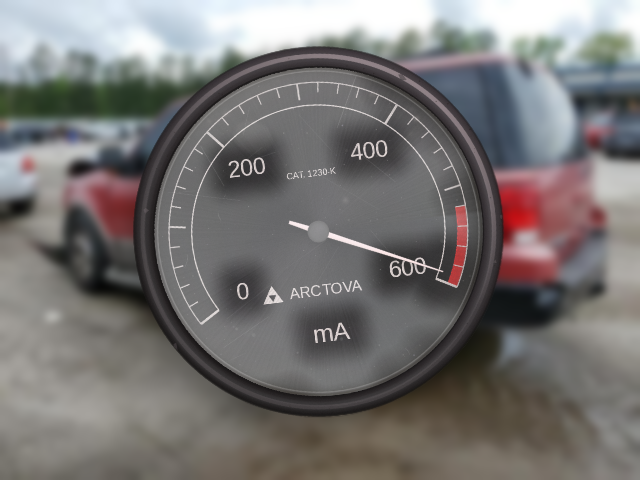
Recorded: 590 mA
